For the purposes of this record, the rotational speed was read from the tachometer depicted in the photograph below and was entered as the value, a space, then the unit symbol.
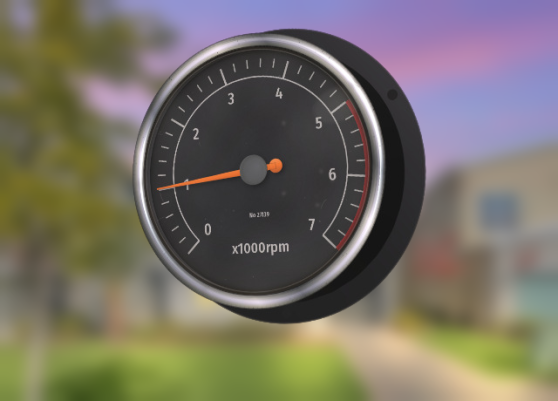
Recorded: 1000 rpm
